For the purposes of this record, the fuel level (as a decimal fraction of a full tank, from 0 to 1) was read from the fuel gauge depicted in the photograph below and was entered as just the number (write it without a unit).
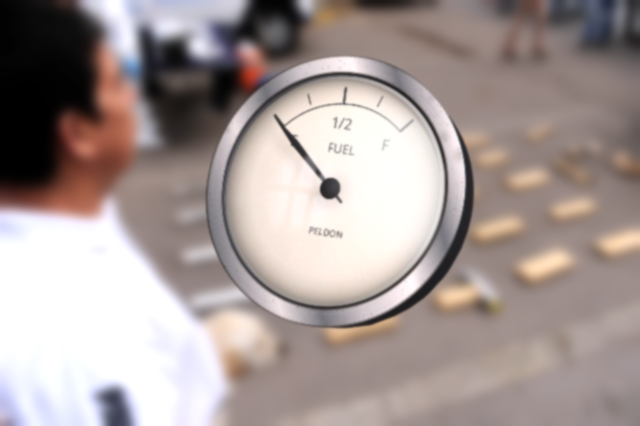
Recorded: 0
